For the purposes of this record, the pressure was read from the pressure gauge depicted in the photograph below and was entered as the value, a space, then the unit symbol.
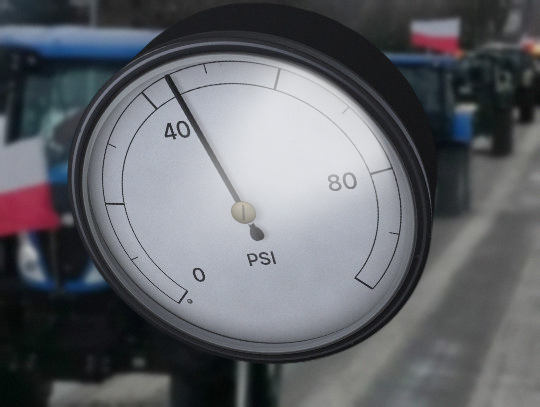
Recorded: 45 psi
